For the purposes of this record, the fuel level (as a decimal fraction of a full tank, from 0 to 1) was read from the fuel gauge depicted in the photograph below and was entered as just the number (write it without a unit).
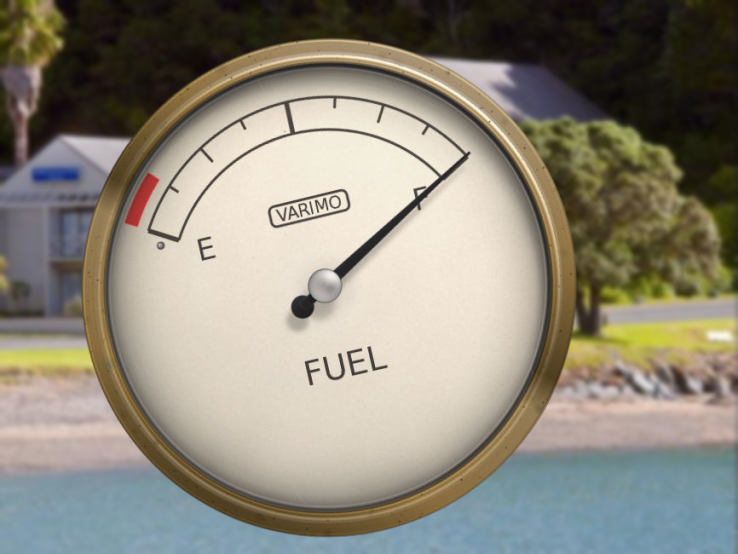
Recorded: 1
